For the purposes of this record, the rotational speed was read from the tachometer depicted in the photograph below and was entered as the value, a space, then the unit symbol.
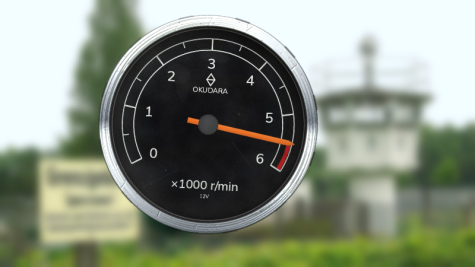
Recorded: 5500 rpm
